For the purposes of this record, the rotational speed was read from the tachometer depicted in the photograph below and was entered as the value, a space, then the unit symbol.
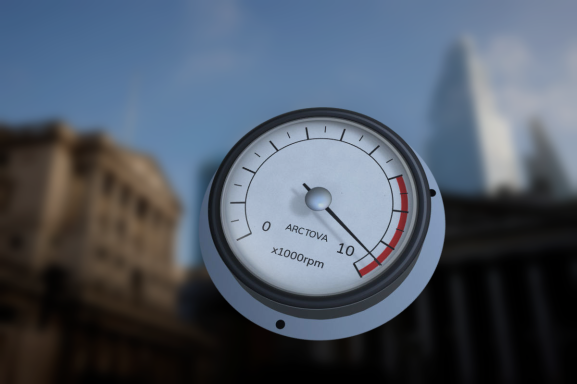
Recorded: 9500 rpm
